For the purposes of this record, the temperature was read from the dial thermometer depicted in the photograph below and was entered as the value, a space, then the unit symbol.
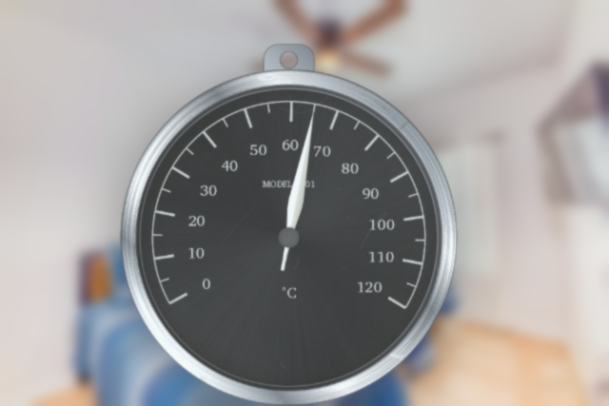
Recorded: 65 °C
